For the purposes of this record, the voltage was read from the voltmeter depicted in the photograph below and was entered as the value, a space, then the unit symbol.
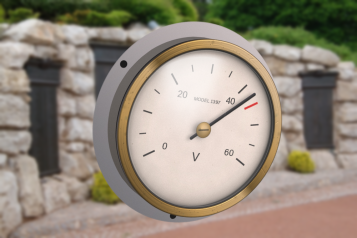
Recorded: 42.5 V
